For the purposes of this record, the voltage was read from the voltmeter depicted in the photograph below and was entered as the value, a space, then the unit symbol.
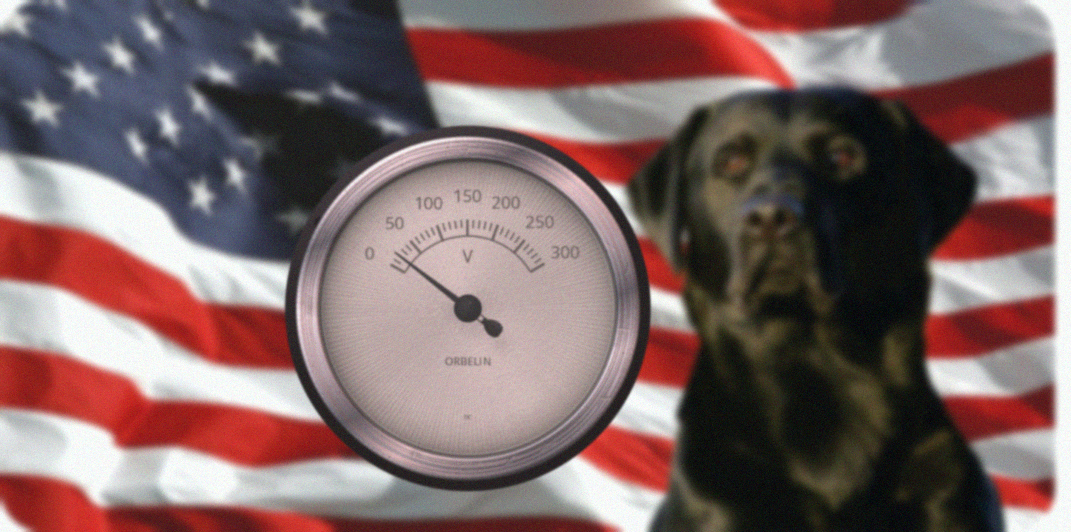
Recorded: 20 V
